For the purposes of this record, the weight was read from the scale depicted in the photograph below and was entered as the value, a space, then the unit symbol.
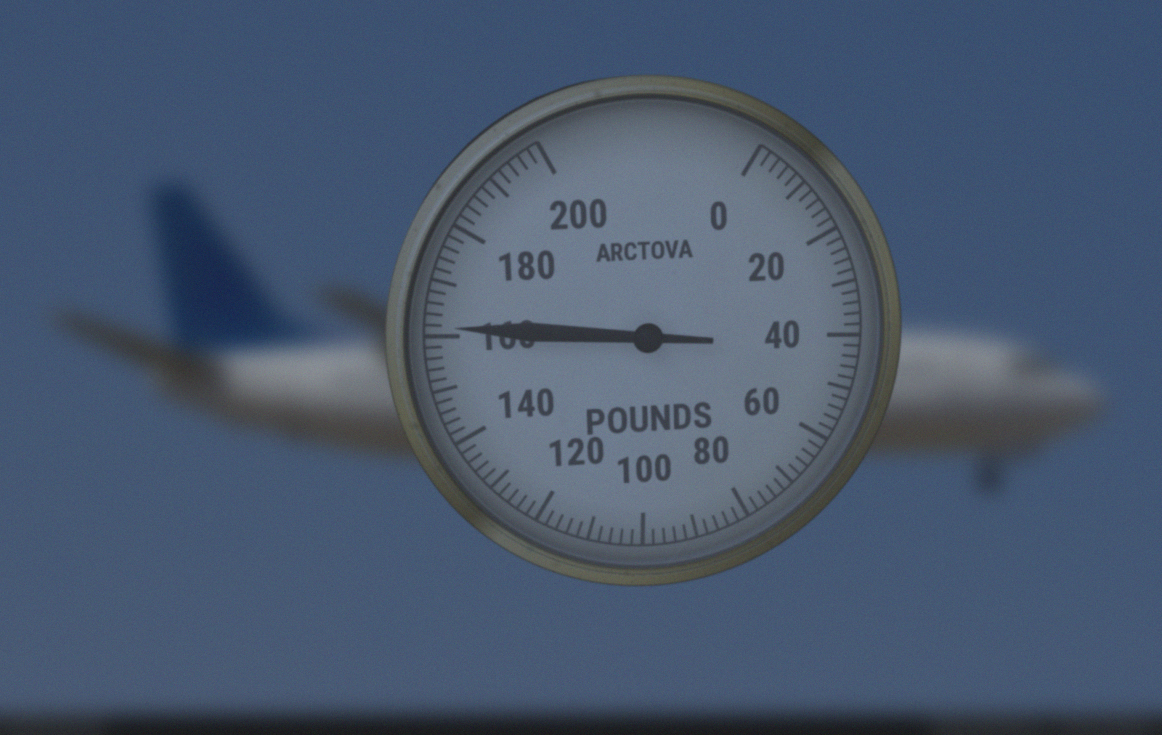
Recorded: 162 lb
